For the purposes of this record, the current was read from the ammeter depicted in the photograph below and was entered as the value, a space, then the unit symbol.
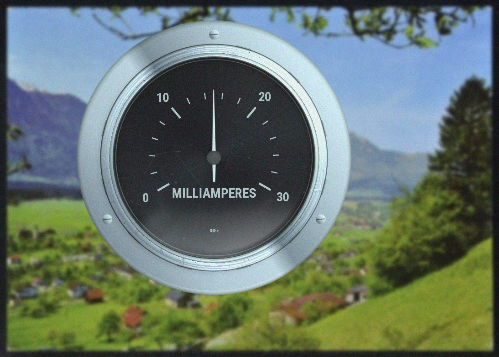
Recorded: 15 mA
